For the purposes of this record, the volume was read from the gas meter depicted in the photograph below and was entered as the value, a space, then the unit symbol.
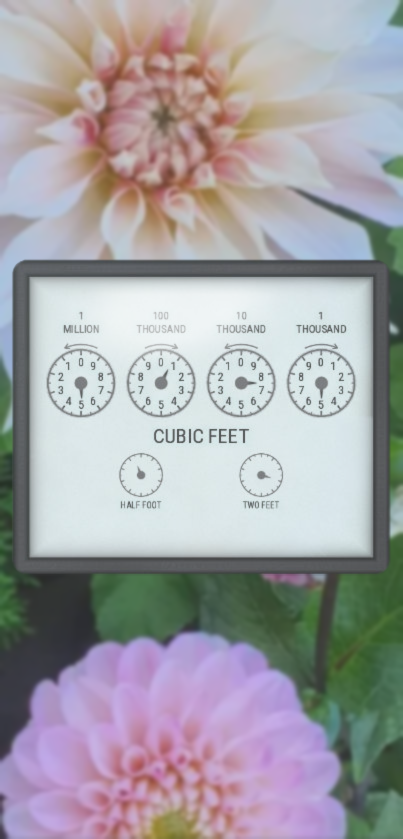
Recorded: 507500 ft³
